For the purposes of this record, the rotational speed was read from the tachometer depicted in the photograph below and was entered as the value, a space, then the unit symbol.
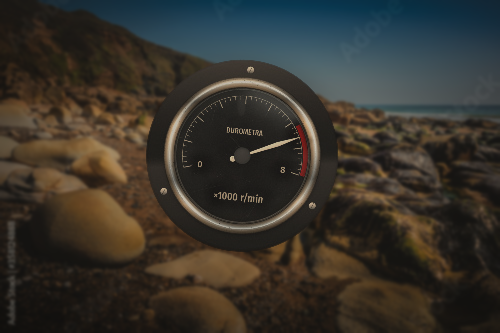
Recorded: 6600 rpm
